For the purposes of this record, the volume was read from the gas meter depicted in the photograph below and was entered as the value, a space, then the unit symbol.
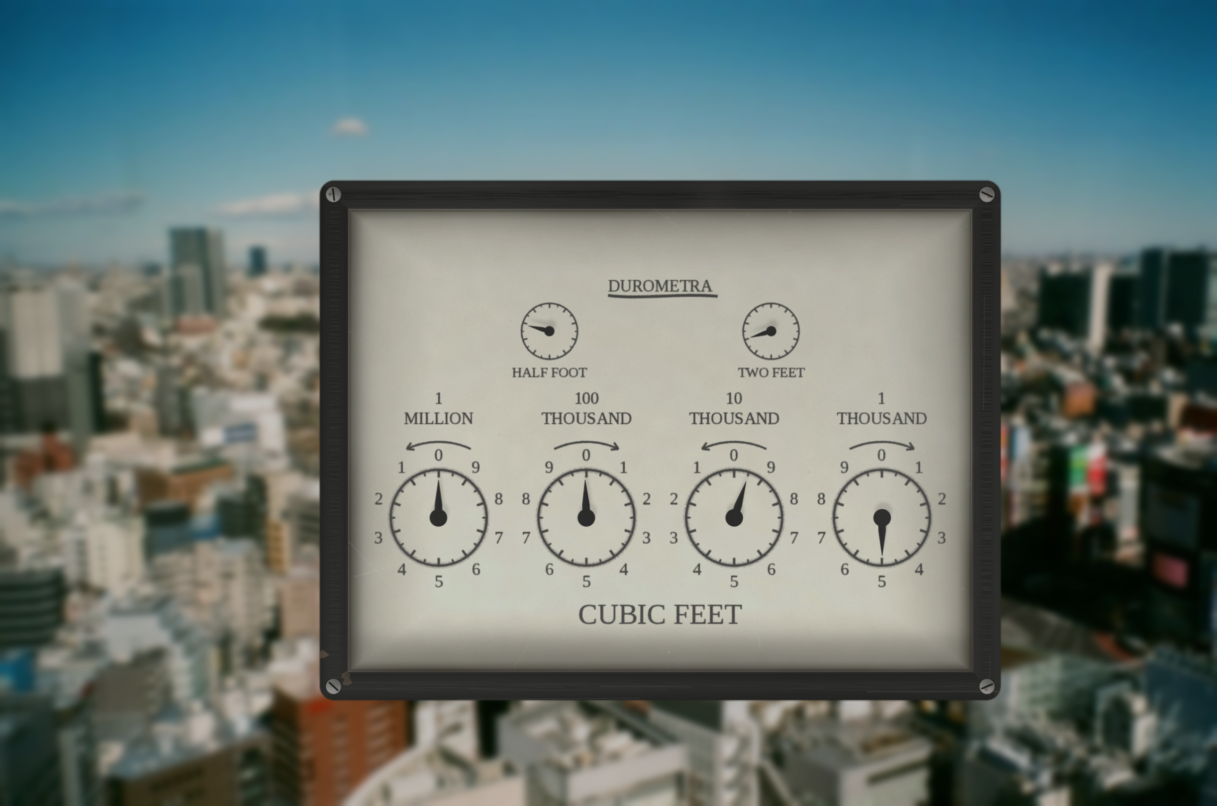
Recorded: 999500 ft³
